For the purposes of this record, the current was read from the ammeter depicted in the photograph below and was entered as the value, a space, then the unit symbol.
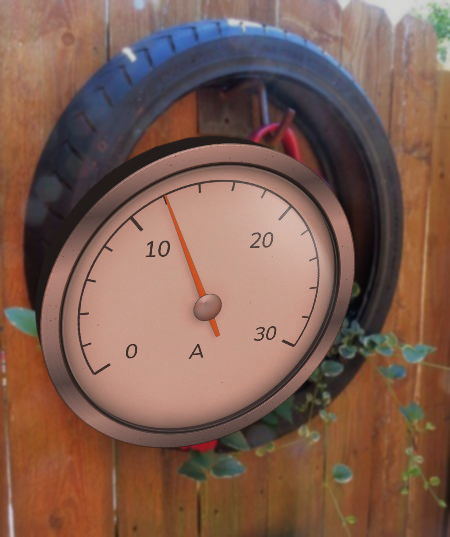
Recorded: 12 A
